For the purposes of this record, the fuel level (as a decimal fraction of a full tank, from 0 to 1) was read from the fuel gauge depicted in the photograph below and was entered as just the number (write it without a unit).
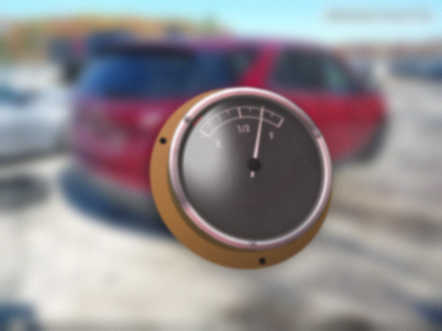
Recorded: 0.75
